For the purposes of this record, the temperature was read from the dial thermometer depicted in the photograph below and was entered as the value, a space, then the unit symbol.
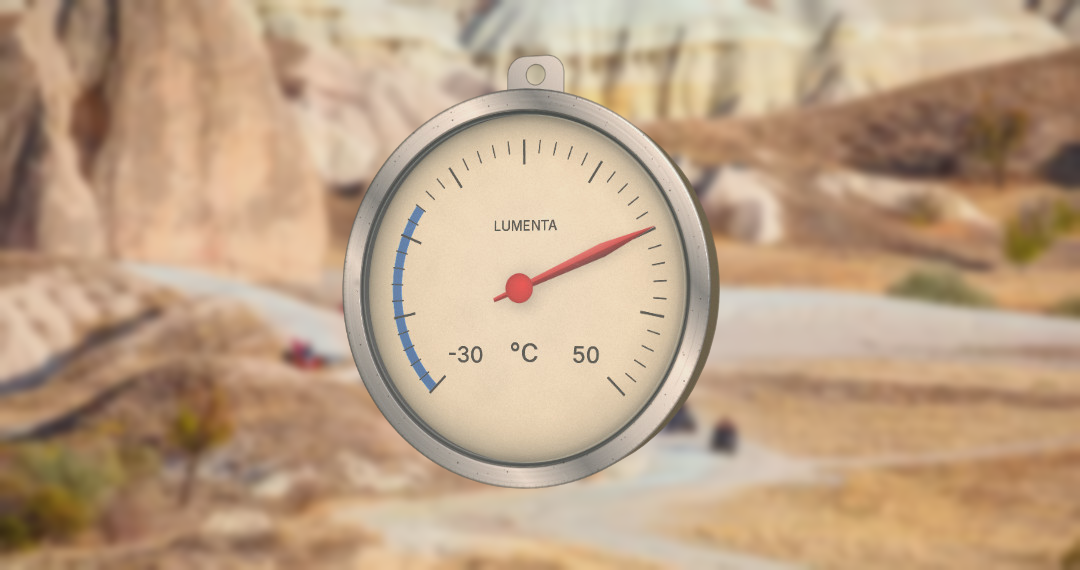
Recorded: 30 °C
